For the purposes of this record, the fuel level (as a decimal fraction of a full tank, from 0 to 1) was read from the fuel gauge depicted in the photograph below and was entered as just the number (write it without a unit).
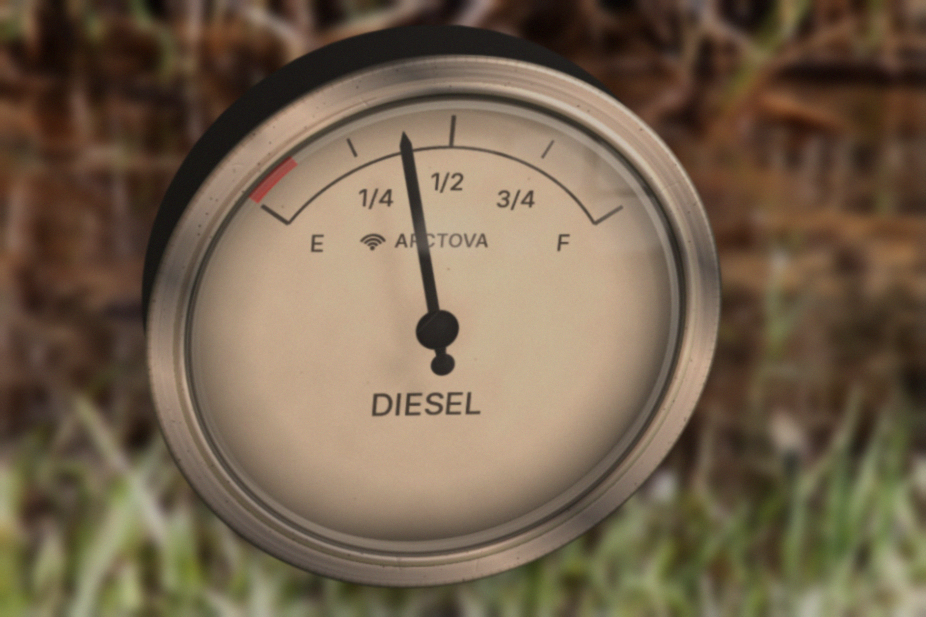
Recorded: 0.375
